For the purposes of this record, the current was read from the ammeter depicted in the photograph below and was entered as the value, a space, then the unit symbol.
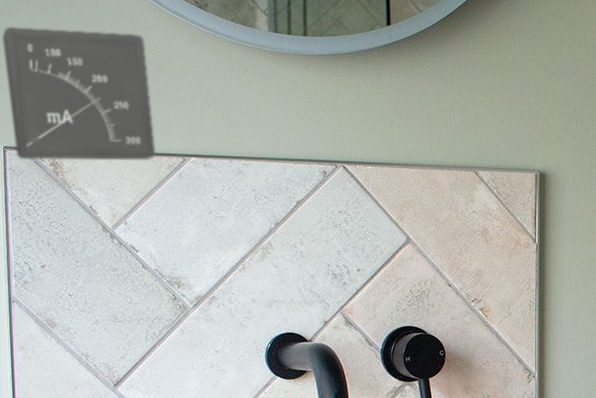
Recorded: 225 mA
